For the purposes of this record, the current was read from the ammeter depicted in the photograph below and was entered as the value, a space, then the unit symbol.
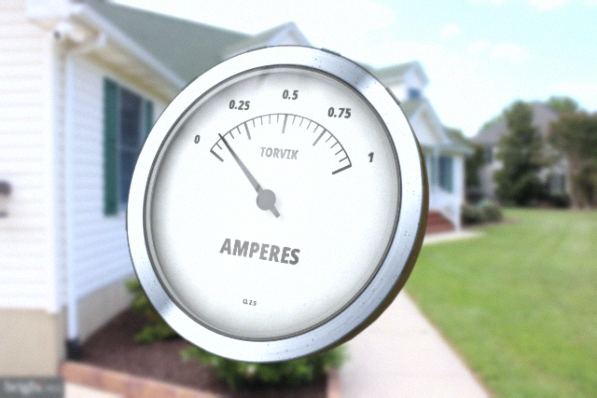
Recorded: 0.1 A
